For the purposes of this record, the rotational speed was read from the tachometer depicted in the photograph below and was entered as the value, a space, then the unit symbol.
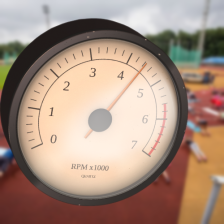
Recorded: 4400 rpm
